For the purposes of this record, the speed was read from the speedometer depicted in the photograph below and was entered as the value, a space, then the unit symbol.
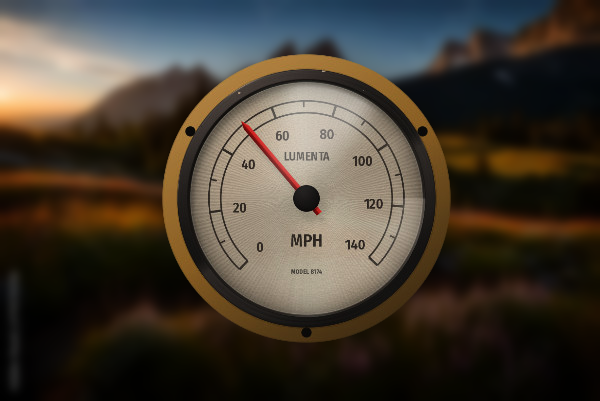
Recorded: 50 mph
